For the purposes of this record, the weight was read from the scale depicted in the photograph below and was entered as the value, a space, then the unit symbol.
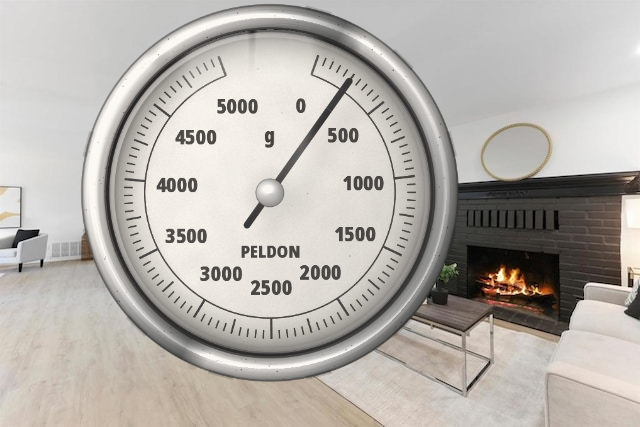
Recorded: 250 g
